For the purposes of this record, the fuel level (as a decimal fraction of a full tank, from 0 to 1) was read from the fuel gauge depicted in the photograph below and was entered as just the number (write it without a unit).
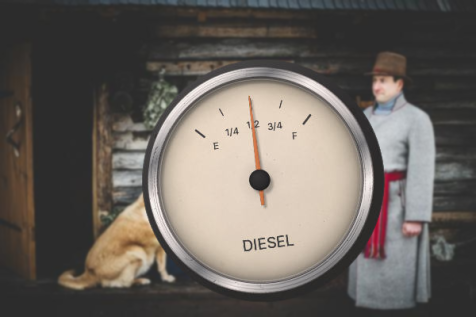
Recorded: 0.5
